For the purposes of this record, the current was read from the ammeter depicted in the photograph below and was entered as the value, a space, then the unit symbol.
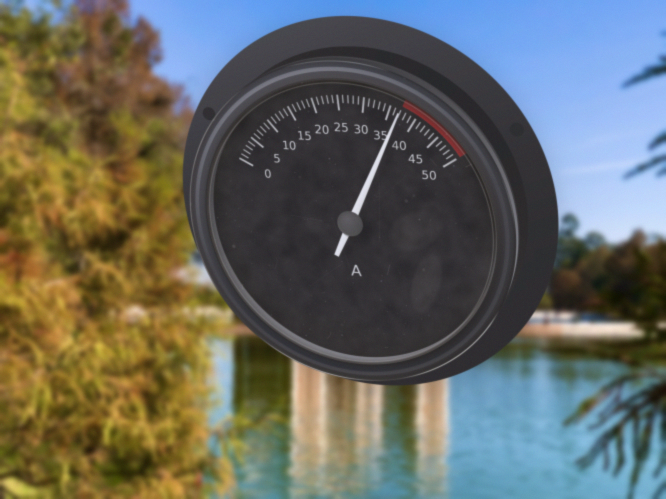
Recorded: 37 A
